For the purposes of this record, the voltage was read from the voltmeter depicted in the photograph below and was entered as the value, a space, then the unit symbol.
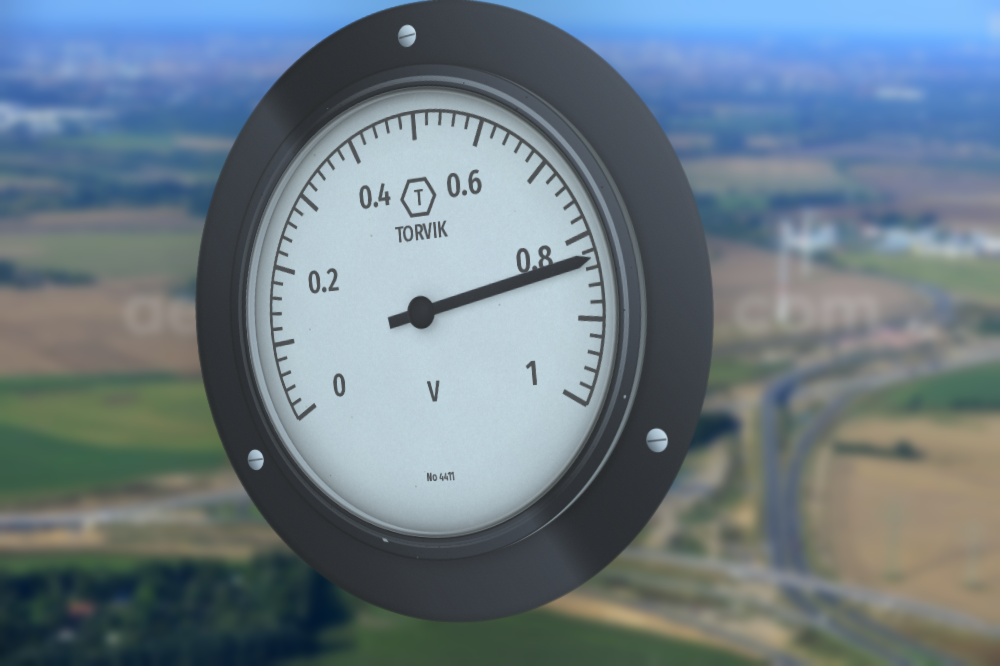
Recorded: 0.83 V
